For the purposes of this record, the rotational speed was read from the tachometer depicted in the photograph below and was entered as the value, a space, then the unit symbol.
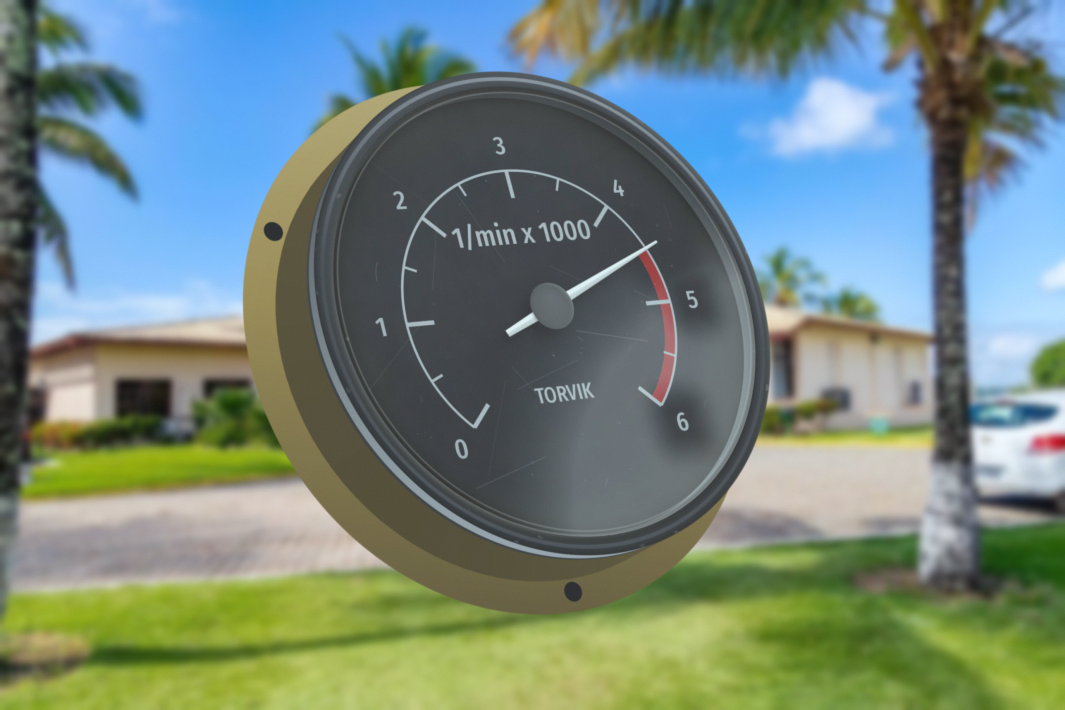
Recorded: 4500 rpm
